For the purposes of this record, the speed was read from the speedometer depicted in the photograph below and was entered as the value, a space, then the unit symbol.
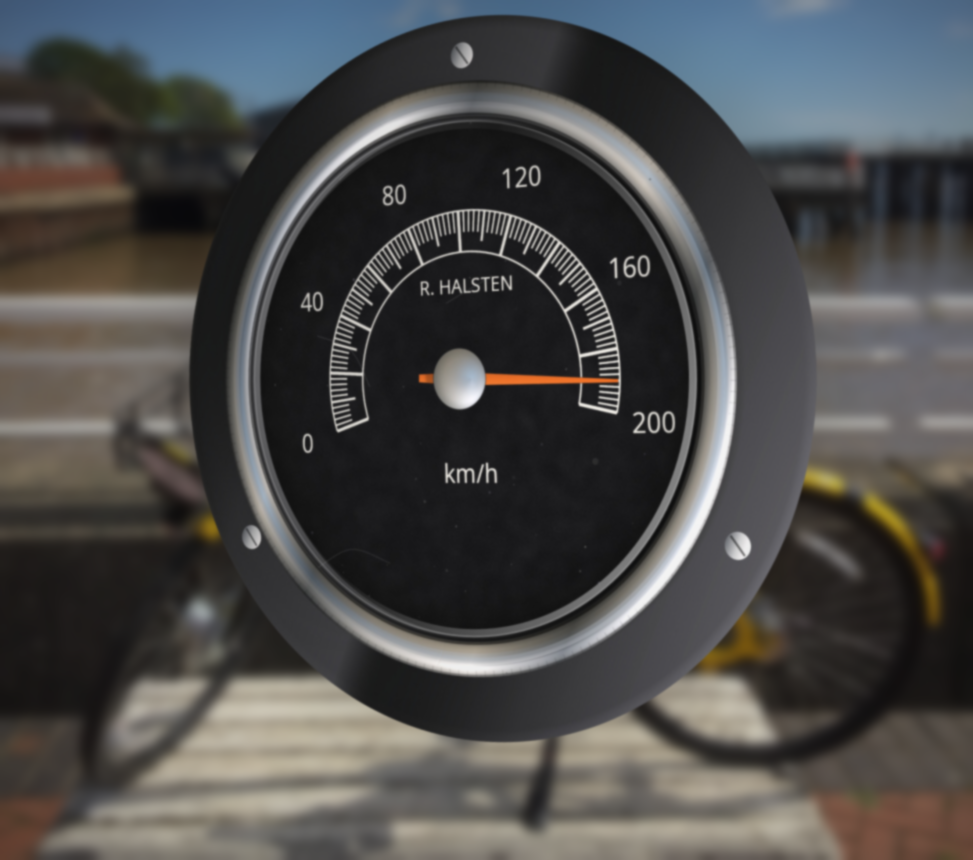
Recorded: 190 km/h
